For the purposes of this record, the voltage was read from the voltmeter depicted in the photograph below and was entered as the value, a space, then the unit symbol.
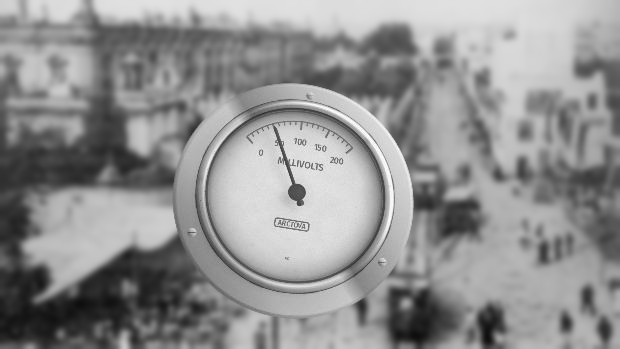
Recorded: 50 mV
